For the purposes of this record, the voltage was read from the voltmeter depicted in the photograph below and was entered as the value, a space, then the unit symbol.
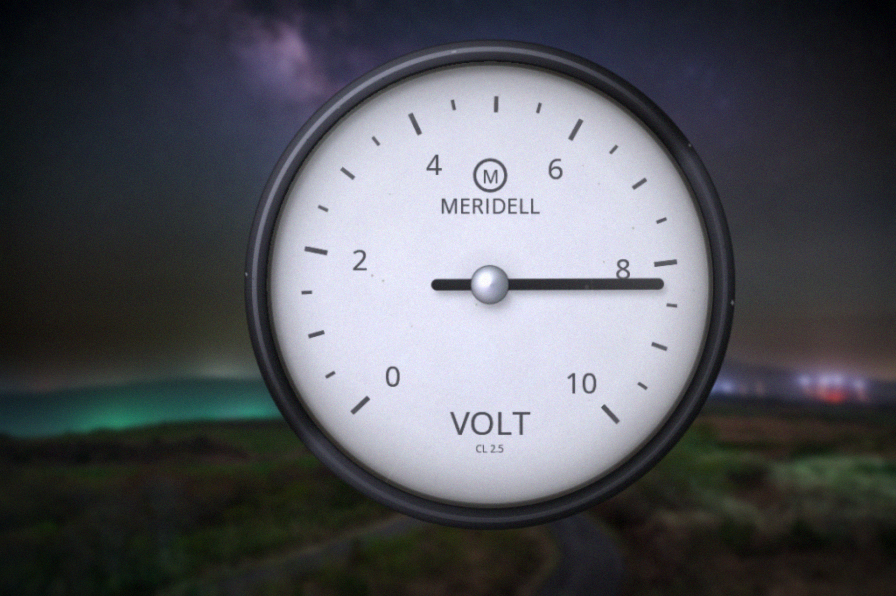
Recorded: 8.25 V
